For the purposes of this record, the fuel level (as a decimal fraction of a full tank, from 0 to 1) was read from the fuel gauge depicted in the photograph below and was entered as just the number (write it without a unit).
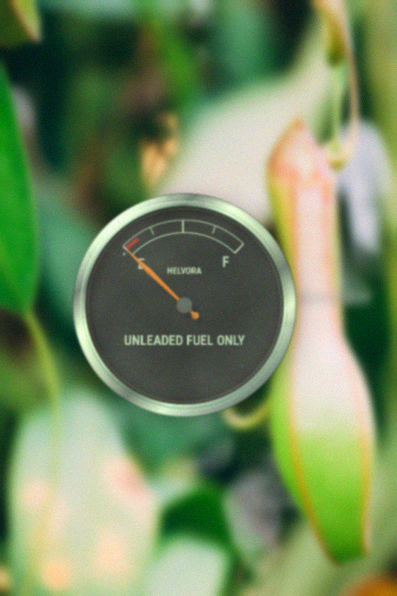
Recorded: 0
